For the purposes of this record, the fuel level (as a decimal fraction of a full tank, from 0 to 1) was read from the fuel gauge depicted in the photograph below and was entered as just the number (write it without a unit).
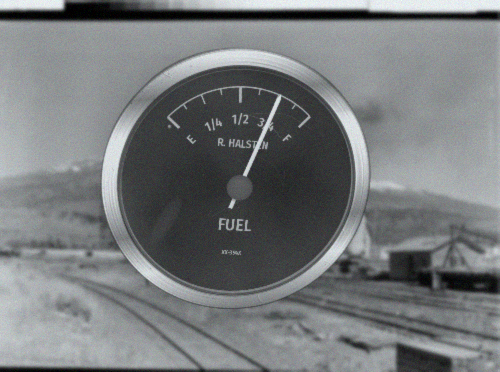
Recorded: 0.75
